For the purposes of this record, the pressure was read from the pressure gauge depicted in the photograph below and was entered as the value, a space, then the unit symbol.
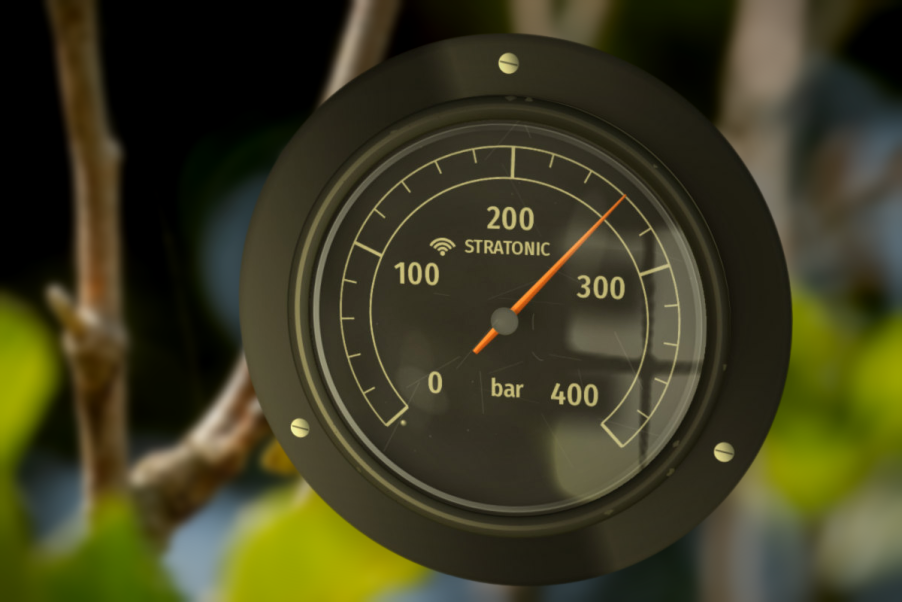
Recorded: 260 bar
